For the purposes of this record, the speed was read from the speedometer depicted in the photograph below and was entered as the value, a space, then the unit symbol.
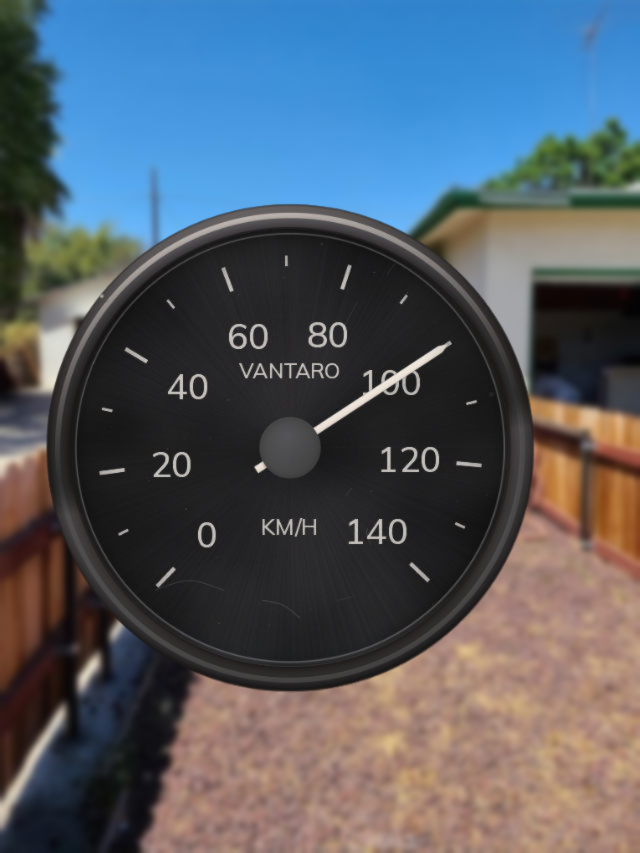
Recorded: 100 km/h
